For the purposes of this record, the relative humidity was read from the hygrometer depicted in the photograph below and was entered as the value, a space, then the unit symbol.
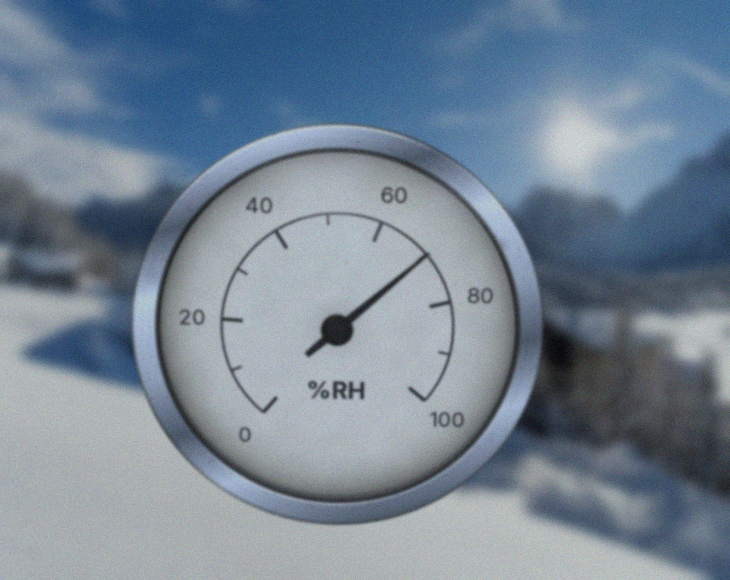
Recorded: 70 %
